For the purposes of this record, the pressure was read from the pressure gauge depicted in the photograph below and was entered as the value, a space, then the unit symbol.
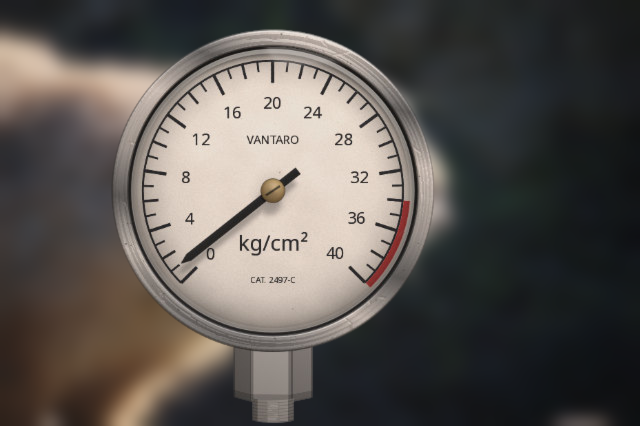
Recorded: 1 kg/cm²
